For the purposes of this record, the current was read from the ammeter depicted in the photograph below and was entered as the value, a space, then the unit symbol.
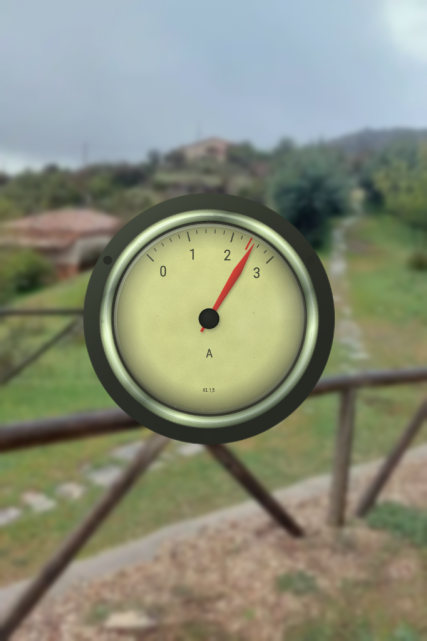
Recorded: 2.5 A
